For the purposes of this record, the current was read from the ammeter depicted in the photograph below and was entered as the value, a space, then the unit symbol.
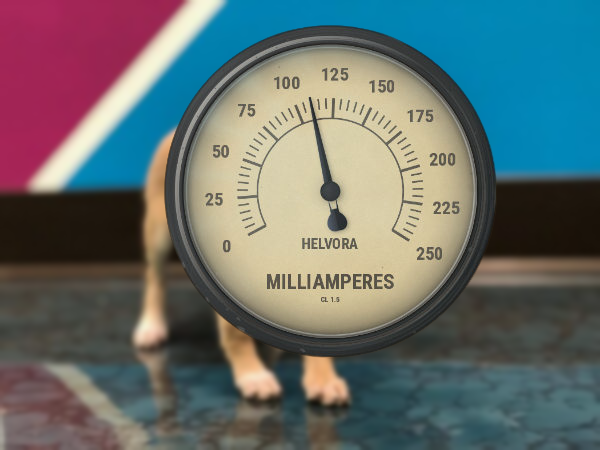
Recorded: 110 mA
